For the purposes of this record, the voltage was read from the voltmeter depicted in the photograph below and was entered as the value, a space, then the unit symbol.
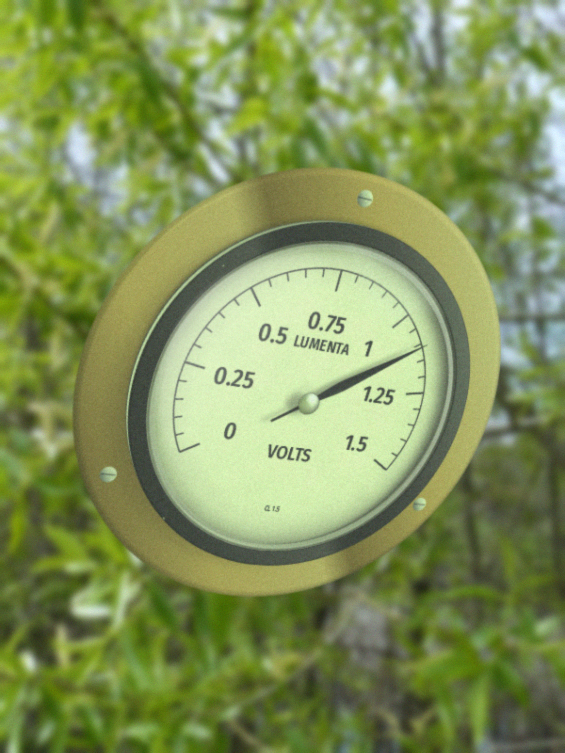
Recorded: 1.1 V
